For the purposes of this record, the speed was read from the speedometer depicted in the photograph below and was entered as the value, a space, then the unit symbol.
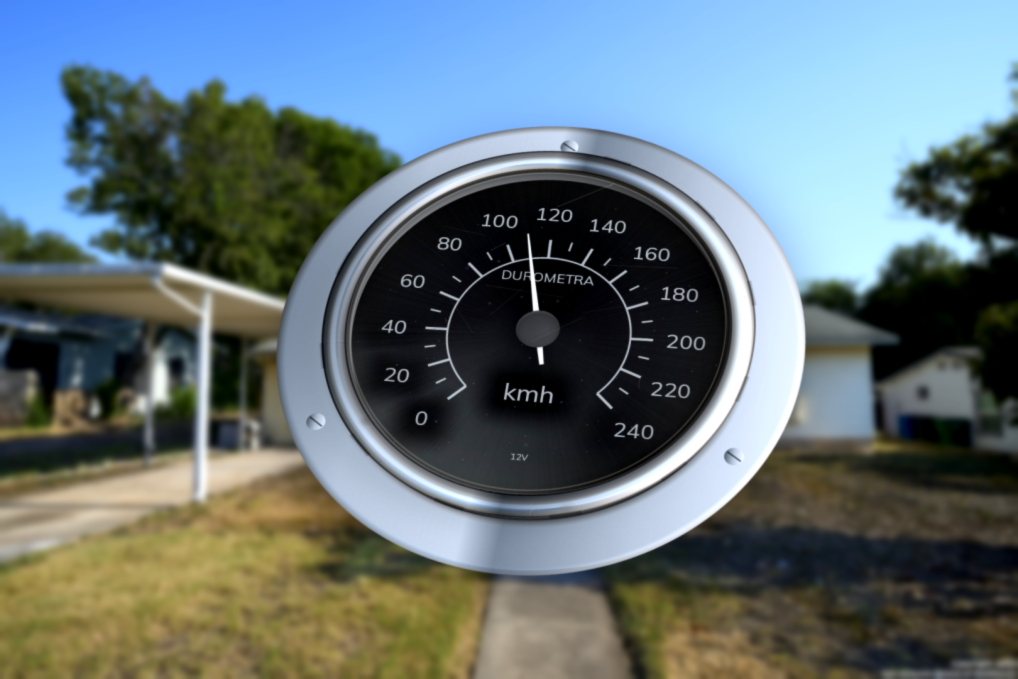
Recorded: 110 km/h
